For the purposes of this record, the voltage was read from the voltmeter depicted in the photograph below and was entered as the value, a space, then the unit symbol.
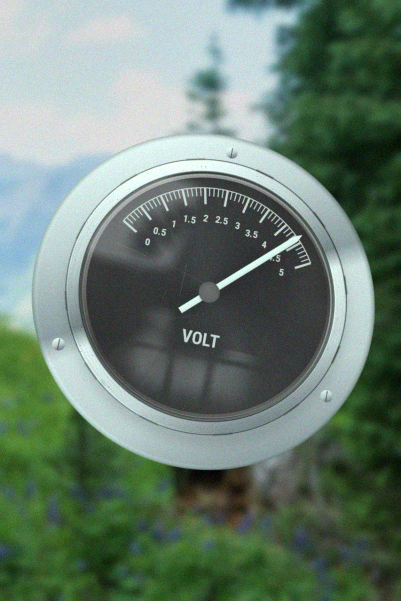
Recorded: 4.4 V
